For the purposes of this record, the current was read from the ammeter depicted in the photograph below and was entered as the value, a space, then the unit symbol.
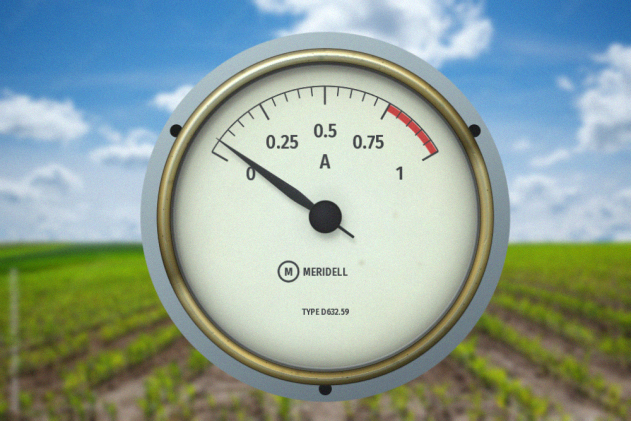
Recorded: 0.05 A
